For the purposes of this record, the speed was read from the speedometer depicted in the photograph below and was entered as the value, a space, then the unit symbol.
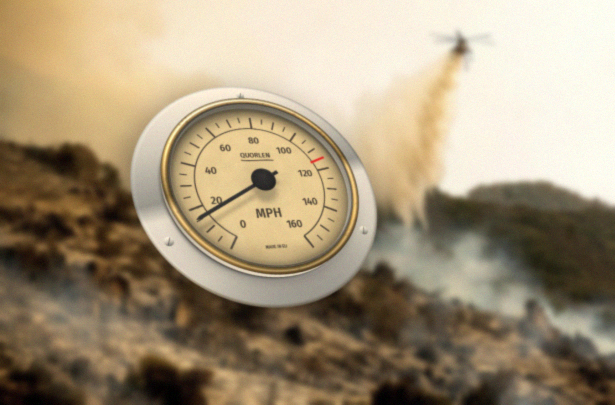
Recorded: 15 mph
